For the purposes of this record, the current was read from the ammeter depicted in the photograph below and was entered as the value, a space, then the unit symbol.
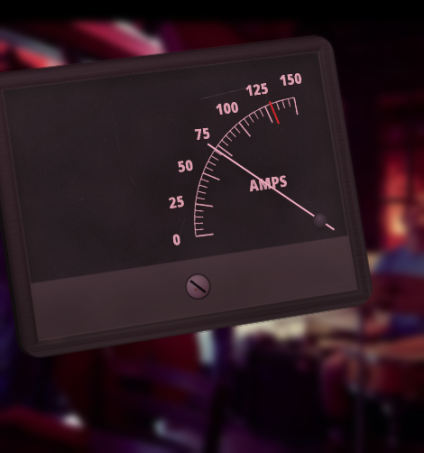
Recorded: 70 A
